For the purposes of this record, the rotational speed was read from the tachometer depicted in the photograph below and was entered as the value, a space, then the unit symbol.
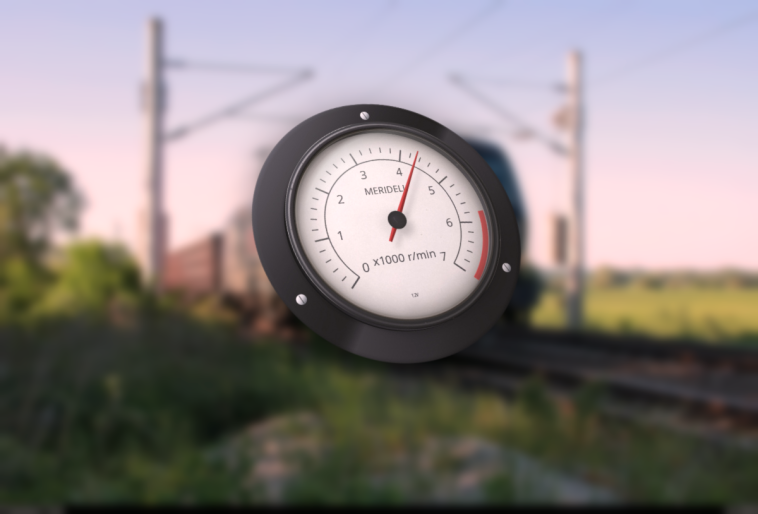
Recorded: 4300 rpm
